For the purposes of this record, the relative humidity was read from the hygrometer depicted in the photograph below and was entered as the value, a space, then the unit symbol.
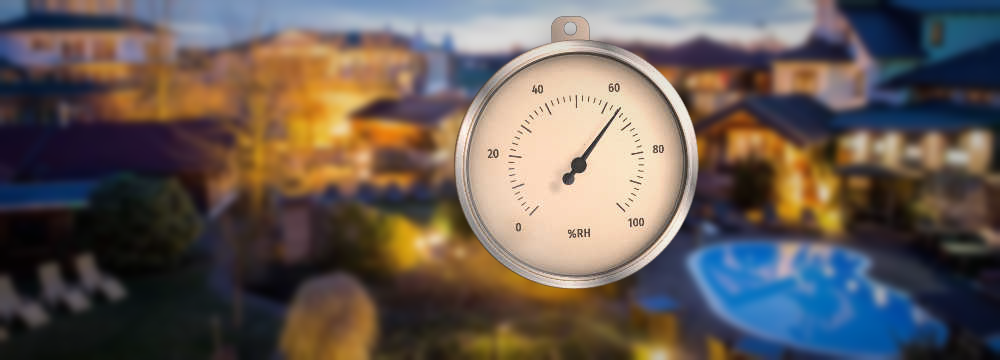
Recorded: 64 %
